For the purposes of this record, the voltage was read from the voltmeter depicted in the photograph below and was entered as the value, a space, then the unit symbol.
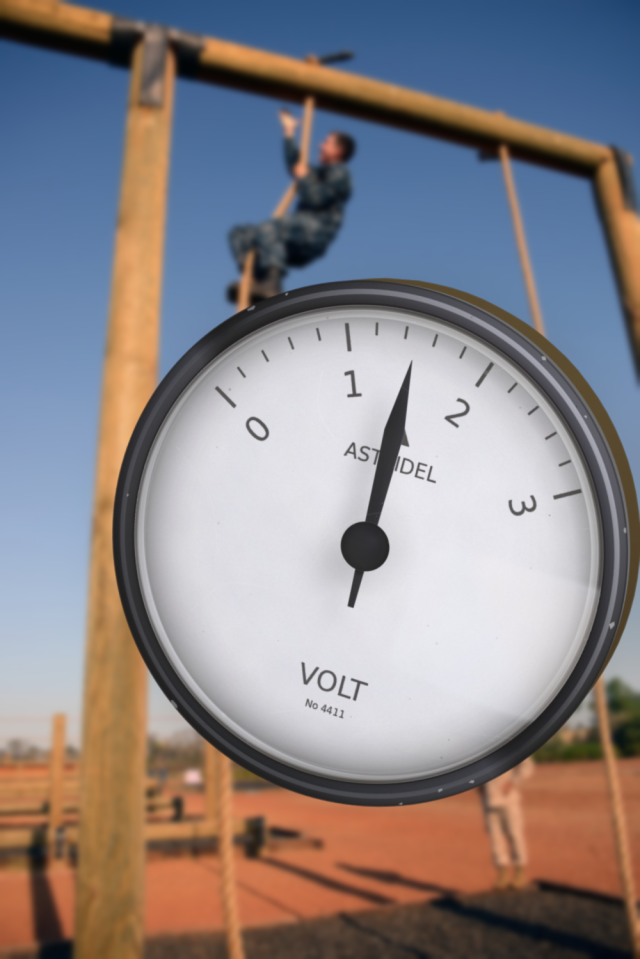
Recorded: 1.5 V
